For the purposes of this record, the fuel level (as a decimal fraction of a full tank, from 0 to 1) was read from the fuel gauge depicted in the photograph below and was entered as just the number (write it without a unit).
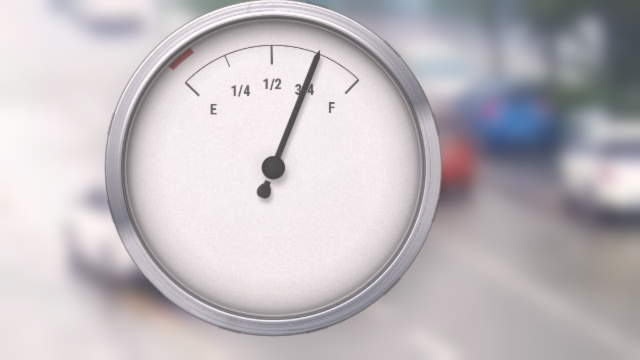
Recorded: 0.75
